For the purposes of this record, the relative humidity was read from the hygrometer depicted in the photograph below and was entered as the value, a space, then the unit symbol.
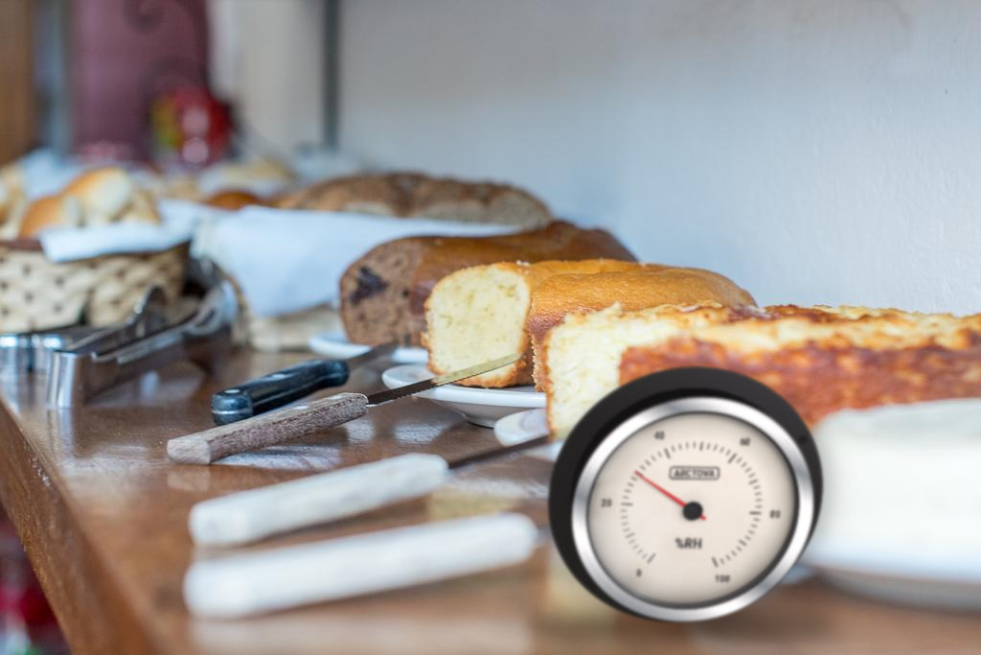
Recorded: 30 %
